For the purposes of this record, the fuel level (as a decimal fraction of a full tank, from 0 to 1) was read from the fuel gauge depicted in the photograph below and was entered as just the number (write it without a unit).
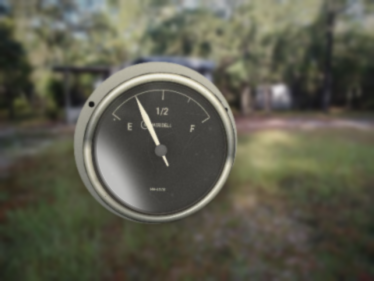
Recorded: 0.25
